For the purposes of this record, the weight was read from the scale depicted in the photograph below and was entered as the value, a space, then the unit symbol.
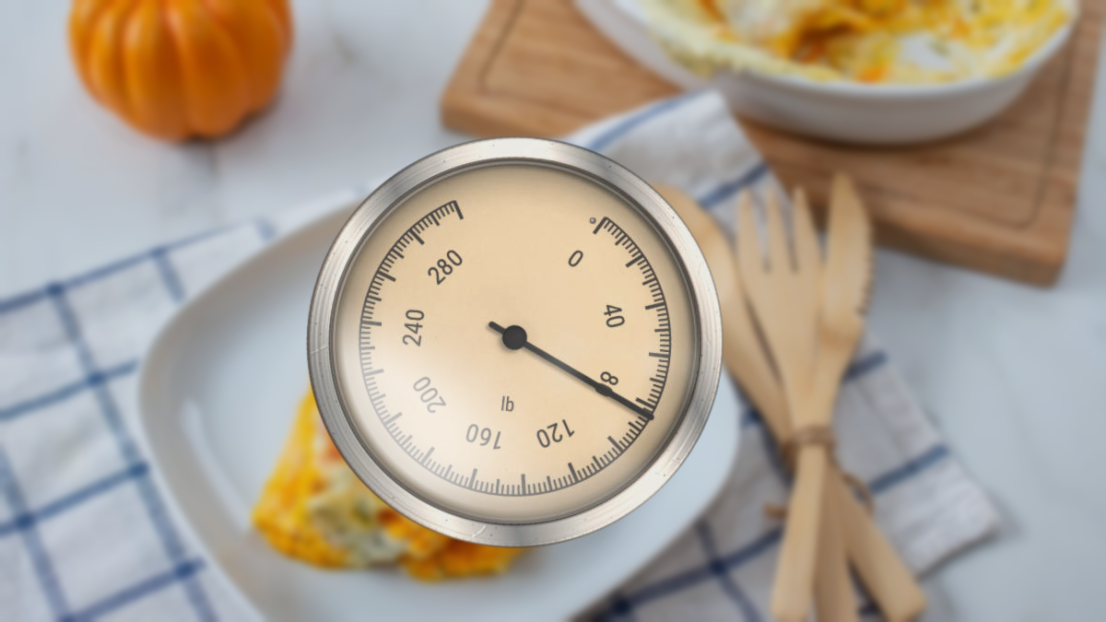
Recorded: 84 lb
